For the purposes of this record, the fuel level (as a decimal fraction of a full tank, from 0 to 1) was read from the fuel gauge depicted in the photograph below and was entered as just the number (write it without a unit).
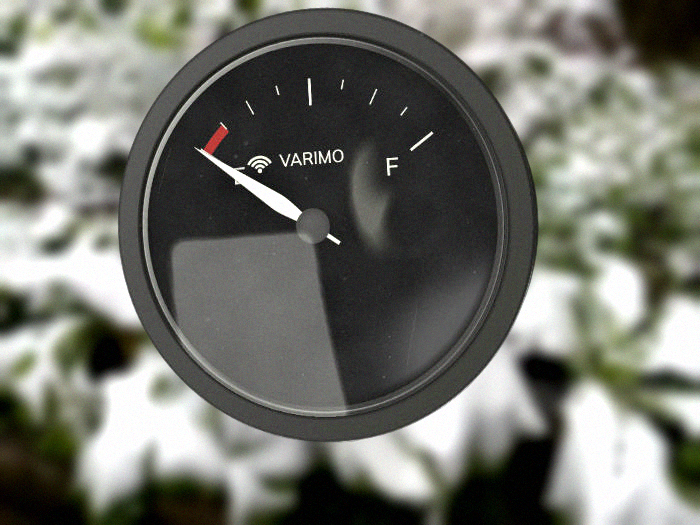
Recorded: 0
